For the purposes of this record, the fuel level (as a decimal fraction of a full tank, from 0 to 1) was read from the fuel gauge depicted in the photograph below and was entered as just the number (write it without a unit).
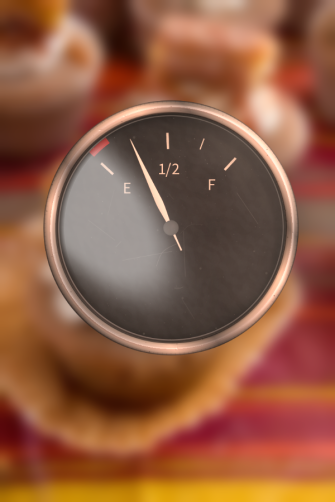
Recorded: 0.25
